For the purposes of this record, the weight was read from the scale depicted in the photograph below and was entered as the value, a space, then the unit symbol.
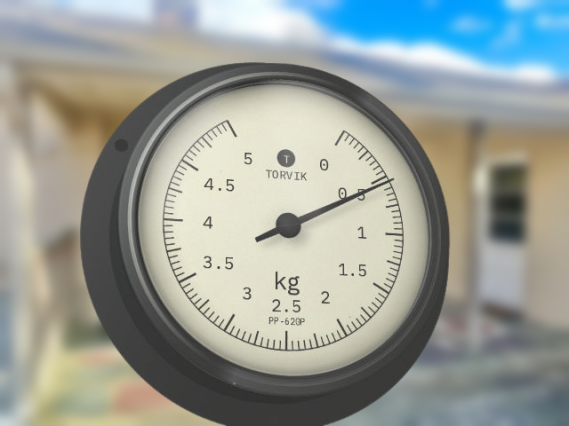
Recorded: 0.55 kg
